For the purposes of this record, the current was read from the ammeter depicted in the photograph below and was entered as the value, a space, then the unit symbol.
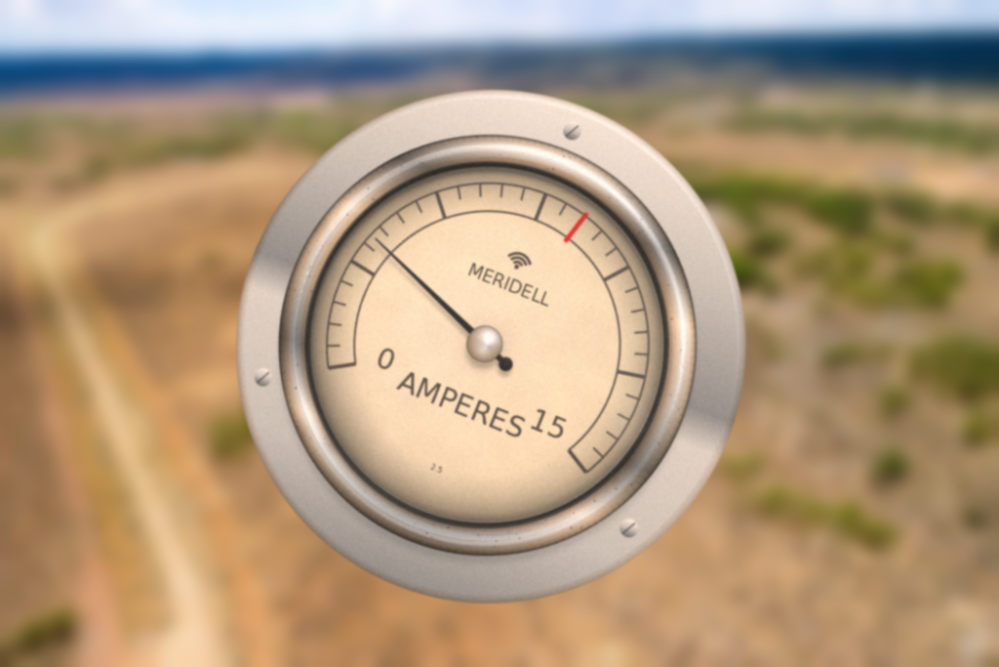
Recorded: 3.25 A
